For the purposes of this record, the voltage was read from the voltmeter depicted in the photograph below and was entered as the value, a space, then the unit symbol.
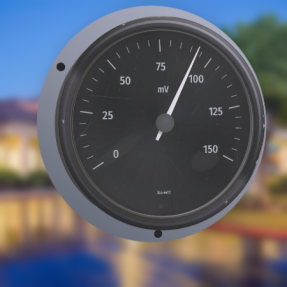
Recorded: 92.5 mV
